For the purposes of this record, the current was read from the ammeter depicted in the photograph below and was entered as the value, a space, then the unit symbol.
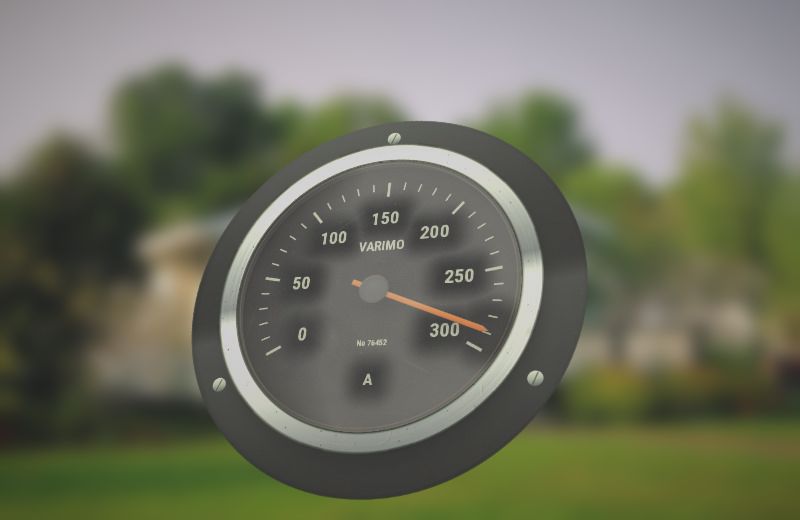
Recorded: 290 A
